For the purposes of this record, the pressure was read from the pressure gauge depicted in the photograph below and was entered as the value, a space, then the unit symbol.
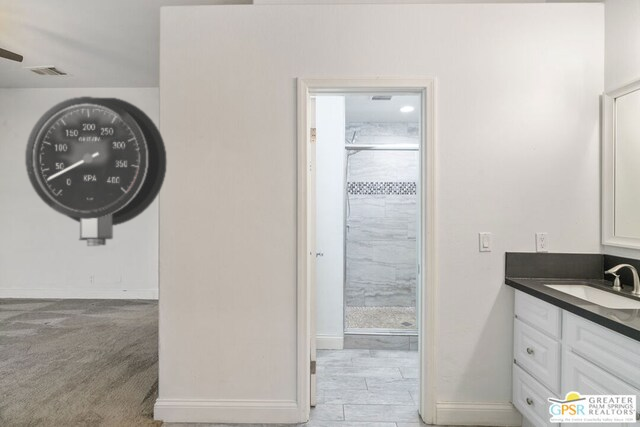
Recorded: 30 kPa
